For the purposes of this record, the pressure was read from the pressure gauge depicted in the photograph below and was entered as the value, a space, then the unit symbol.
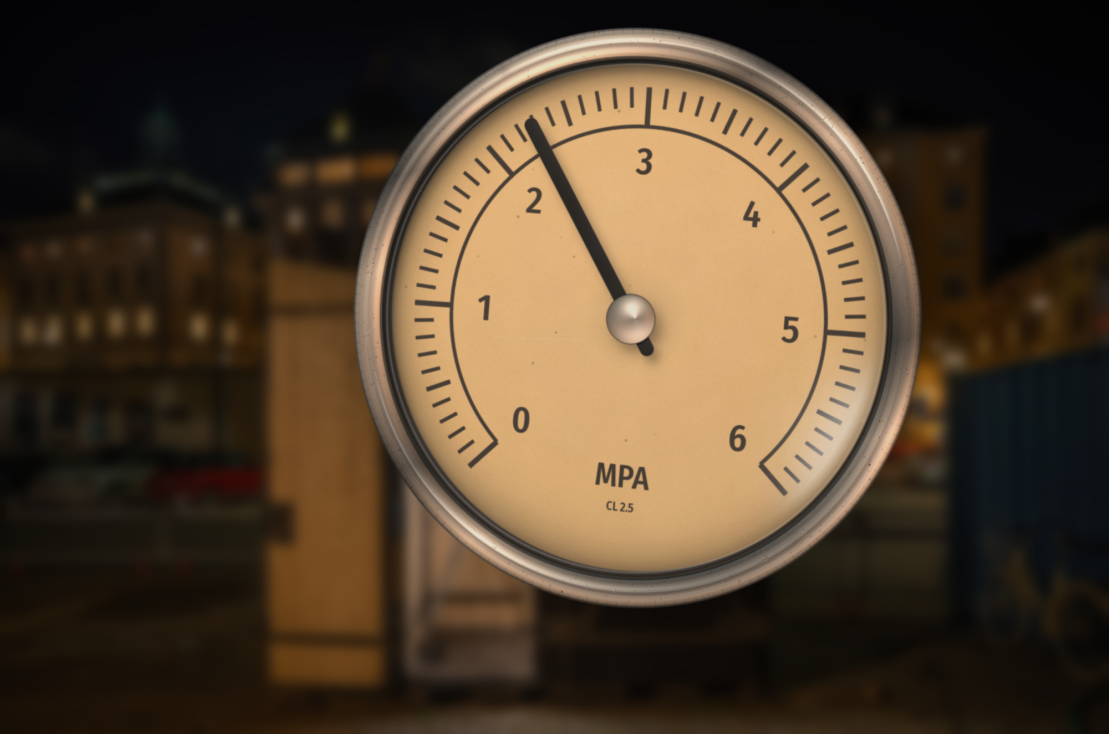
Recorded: 2.3 MPa
